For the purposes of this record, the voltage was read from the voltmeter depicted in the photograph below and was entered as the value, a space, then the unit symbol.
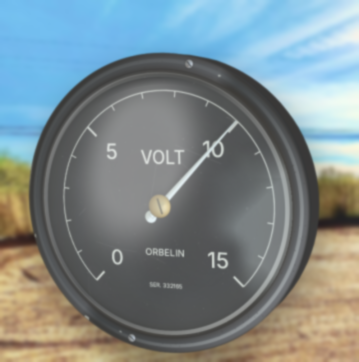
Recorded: 10 V
